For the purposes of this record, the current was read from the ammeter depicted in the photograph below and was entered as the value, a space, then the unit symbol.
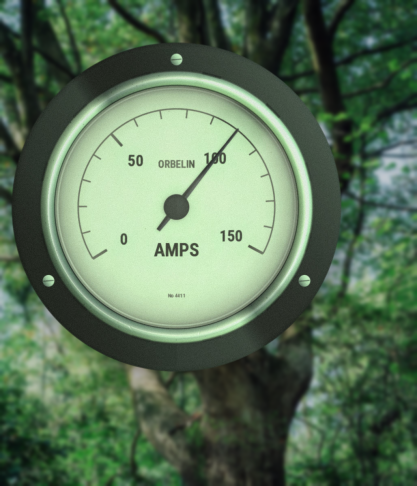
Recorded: 100 A
